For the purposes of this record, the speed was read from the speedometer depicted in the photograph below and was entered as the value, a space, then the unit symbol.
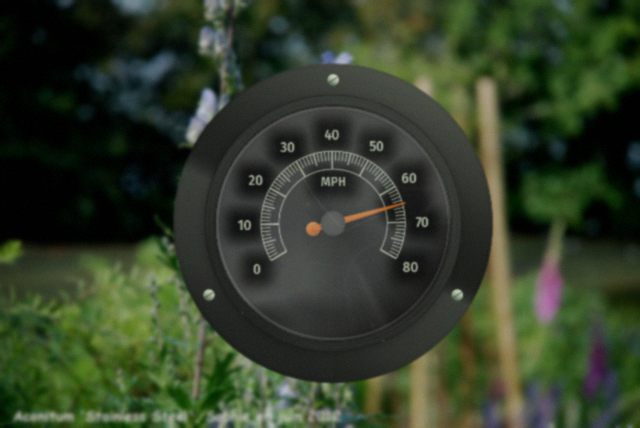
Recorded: 65 mph
